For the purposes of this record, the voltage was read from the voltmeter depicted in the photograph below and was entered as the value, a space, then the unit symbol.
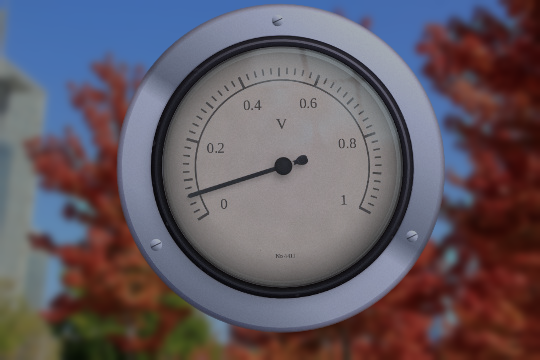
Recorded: 0.06 V
